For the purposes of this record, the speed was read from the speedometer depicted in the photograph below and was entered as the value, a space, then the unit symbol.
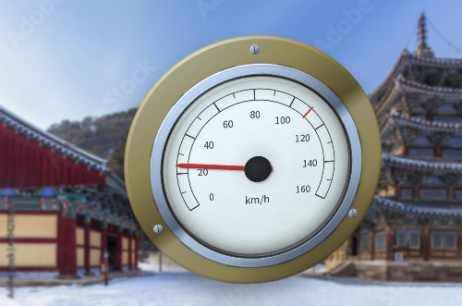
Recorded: 25 km/h
